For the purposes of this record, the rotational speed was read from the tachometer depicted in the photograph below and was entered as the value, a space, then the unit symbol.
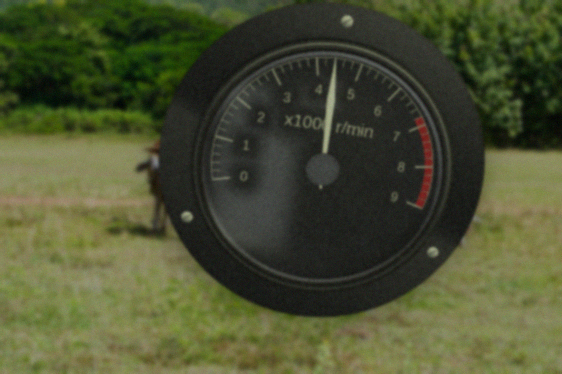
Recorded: 4400 rpm
